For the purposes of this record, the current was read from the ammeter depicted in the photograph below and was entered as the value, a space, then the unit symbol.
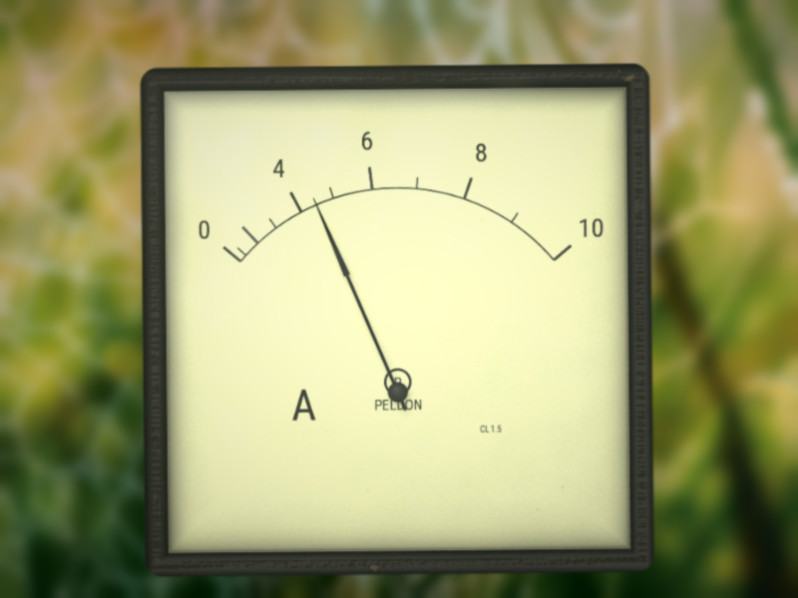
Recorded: 4.5 A
